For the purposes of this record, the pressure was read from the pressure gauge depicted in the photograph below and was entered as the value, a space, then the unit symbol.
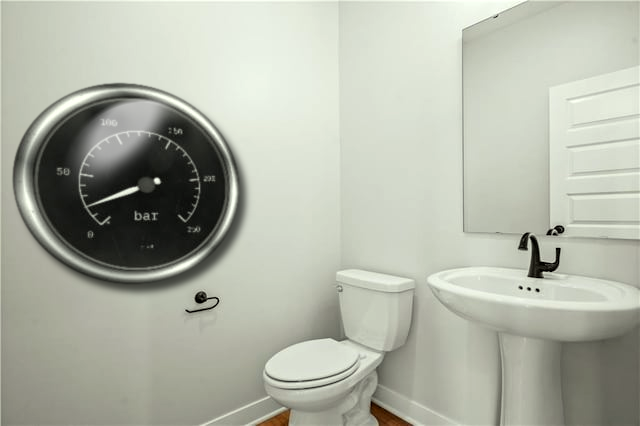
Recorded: 20 bar
